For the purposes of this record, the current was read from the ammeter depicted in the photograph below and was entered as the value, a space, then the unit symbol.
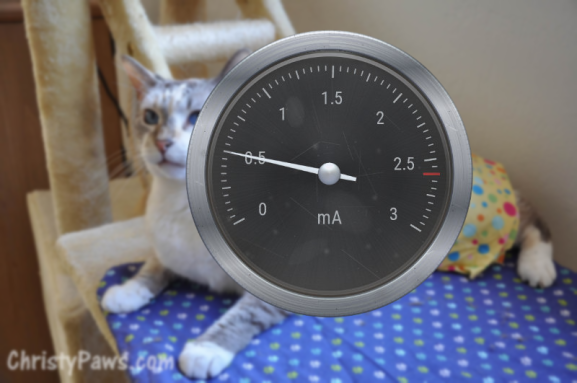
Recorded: 0.5 mA
